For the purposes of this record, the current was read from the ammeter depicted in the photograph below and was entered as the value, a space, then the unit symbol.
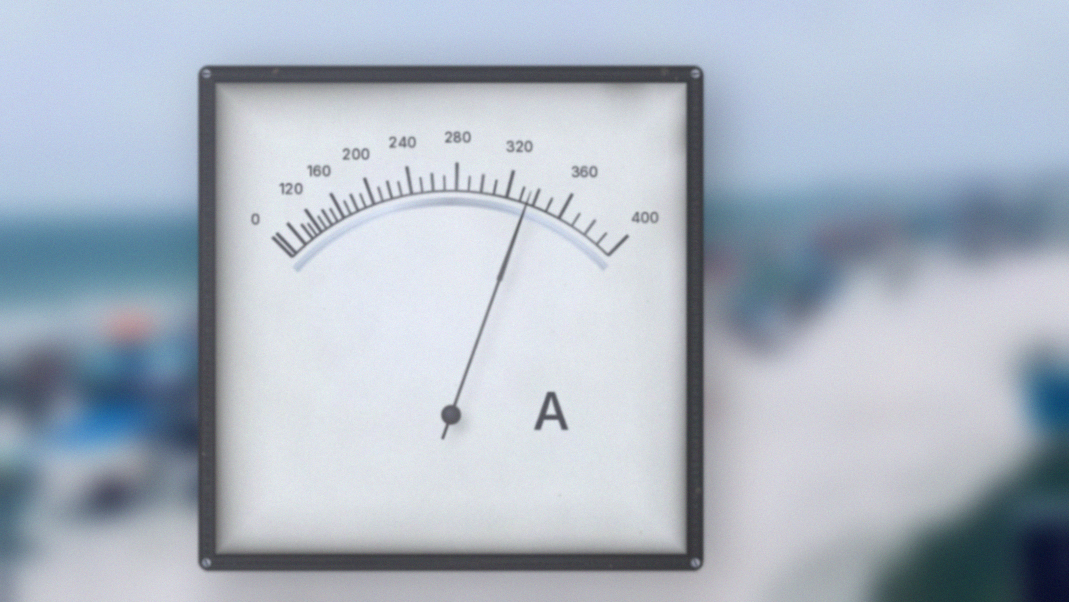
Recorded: 335 A
